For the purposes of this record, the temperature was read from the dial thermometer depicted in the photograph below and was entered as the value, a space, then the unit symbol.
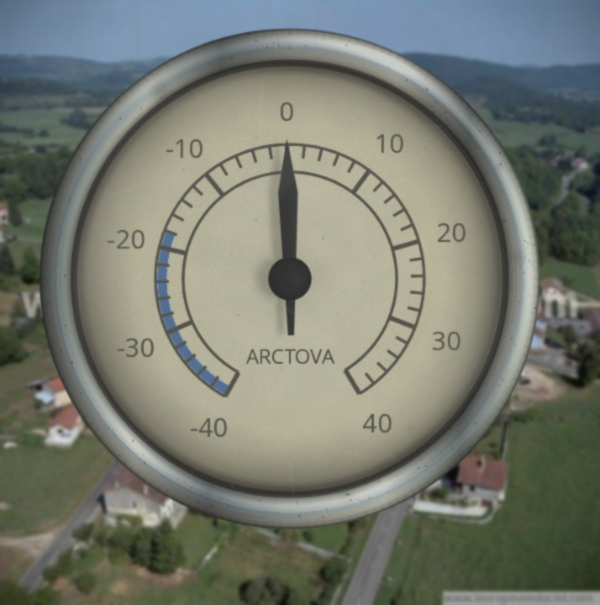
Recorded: 0 °C
